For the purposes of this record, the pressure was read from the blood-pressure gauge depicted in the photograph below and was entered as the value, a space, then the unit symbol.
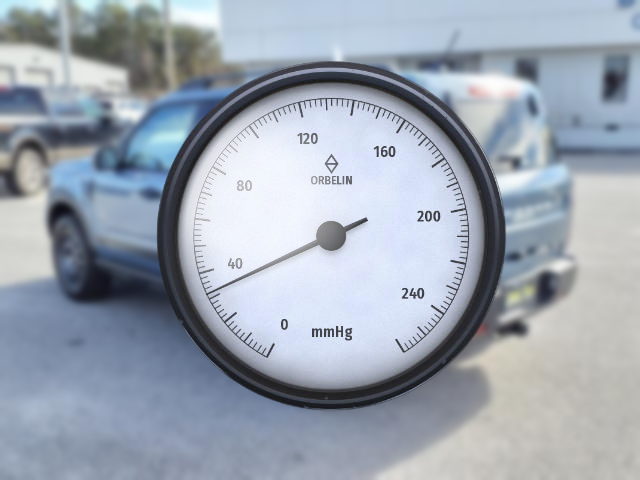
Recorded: 32 mmHg
